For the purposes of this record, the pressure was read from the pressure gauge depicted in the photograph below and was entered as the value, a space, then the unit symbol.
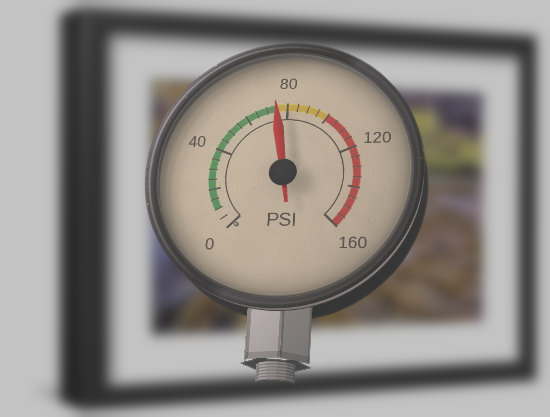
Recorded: 75 psi
